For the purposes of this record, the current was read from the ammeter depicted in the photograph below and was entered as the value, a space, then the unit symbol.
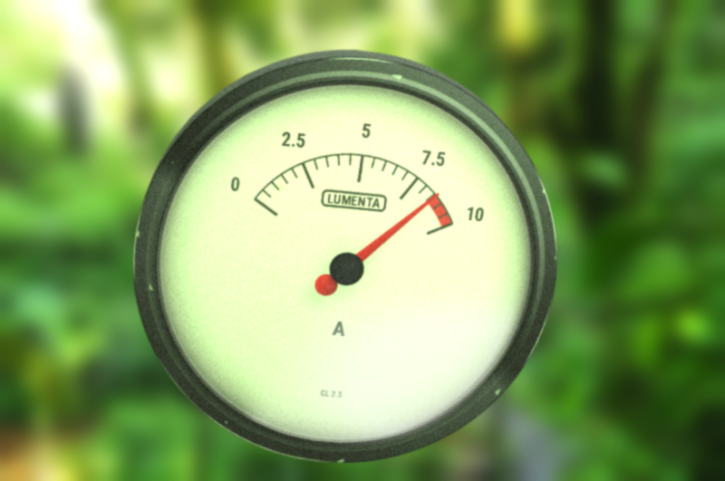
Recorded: 8.5 A
